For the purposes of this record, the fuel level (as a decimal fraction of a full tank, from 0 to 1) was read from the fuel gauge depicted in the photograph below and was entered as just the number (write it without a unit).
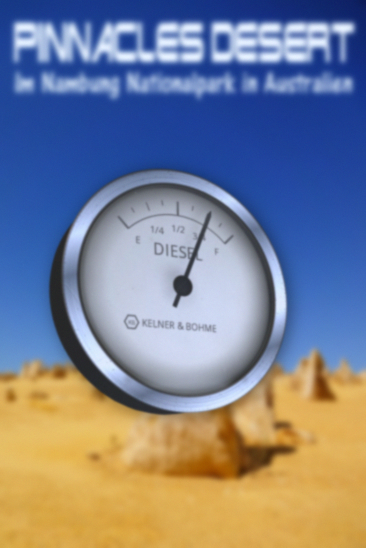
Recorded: 0.75
